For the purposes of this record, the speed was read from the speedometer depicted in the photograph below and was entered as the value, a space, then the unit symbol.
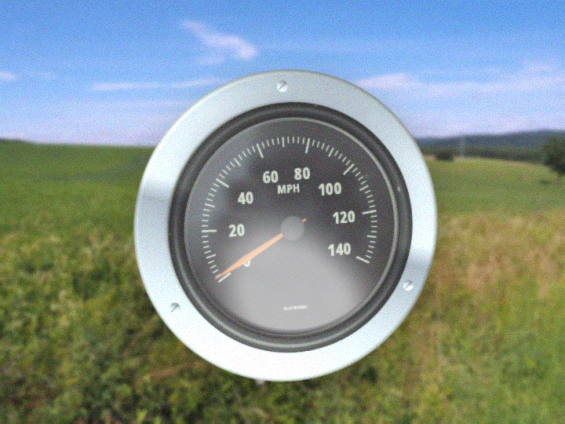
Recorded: 2 mph
